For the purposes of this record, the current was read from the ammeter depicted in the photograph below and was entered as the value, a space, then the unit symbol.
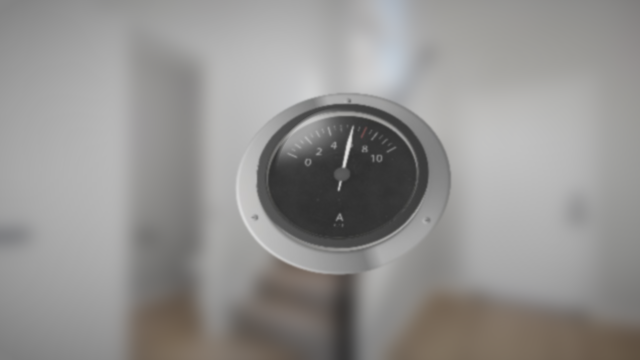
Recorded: 6 A
